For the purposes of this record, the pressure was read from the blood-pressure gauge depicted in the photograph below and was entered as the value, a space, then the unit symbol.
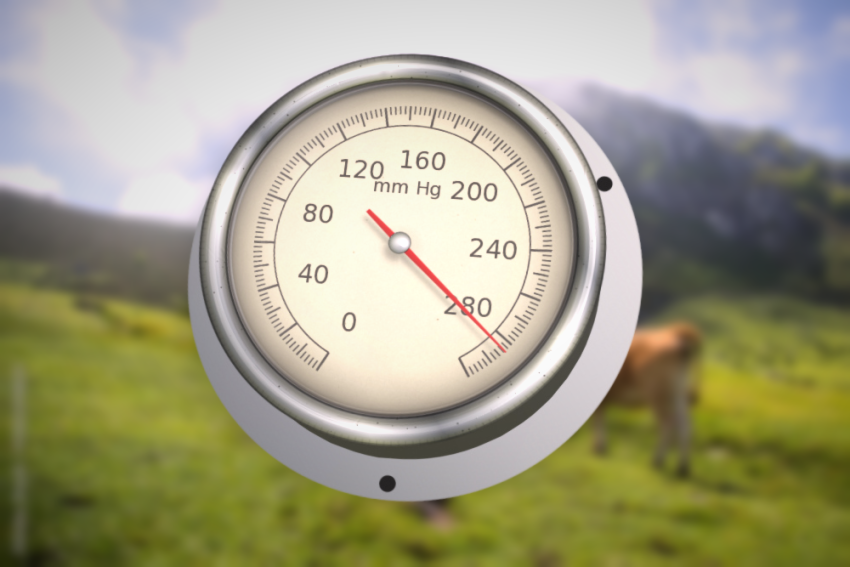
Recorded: 284 mmHg
